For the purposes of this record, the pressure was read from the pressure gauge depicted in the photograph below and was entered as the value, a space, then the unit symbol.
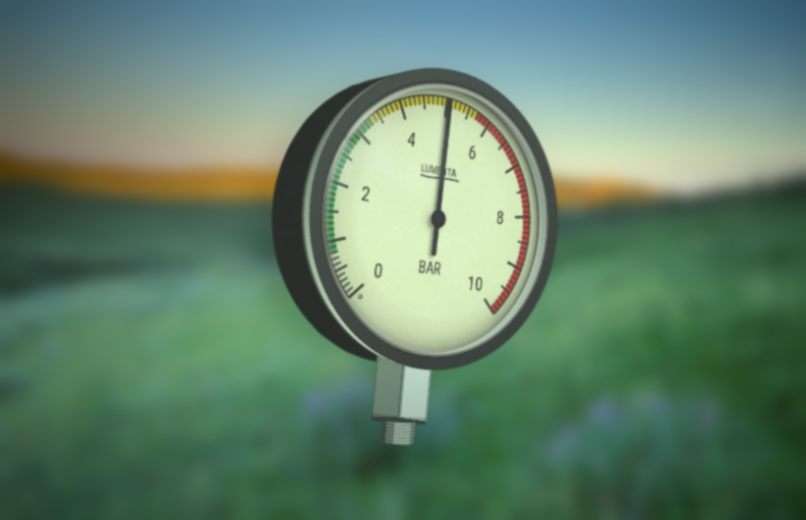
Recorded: 5 bar
